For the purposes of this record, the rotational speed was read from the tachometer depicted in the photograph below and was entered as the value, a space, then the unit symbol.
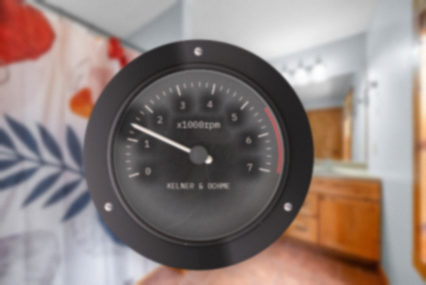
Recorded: 1400 rpm
